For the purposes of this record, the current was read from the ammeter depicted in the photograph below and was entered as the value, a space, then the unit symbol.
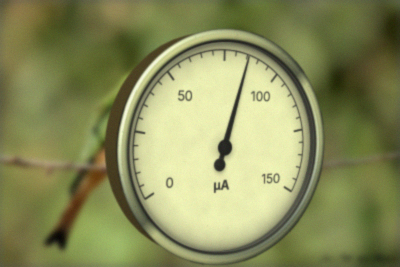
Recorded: 85 µA
